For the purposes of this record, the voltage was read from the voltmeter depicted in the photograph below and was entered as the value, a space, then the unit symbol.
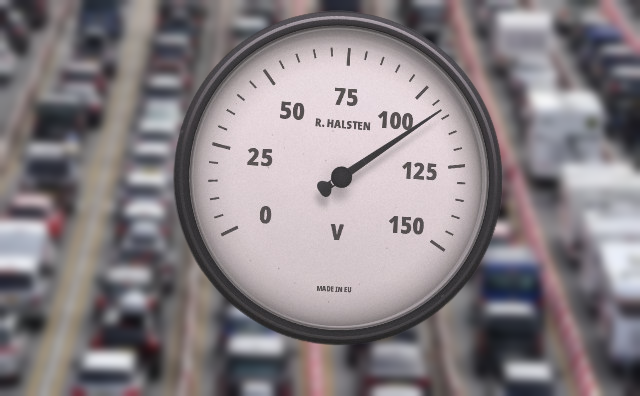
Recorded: 107.5 V
